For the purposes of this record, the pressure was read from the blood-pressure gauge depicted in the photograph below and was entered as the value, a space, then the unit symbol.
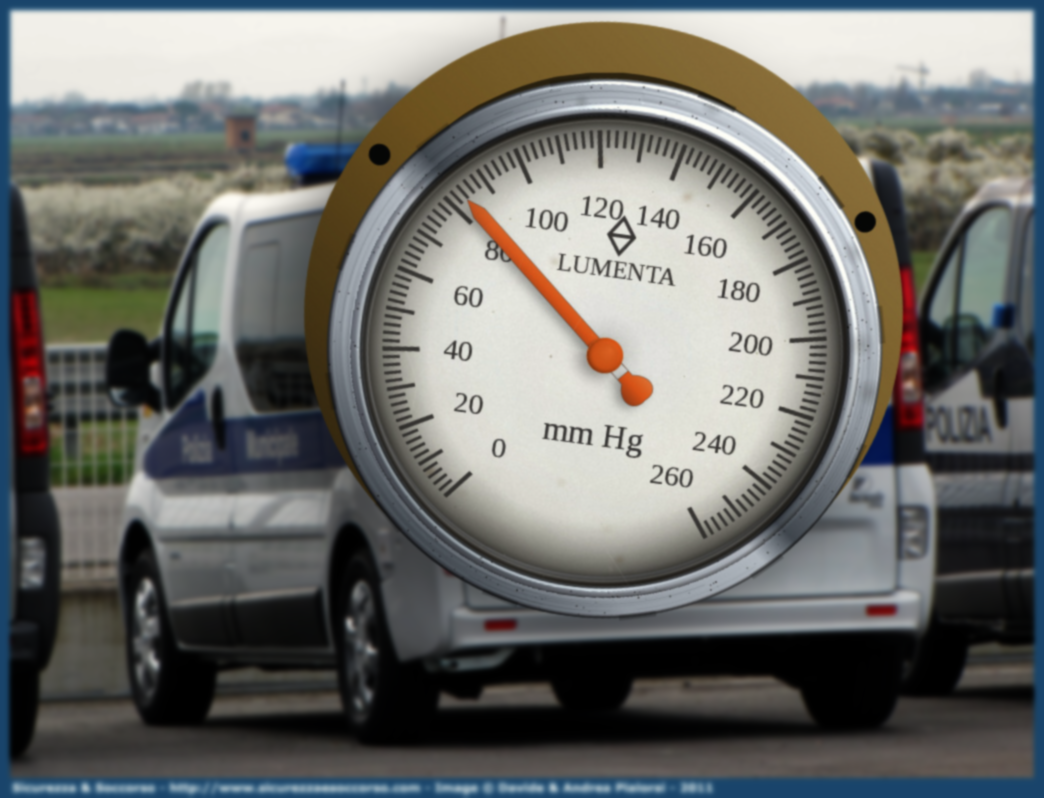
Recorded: 84 mmHg
